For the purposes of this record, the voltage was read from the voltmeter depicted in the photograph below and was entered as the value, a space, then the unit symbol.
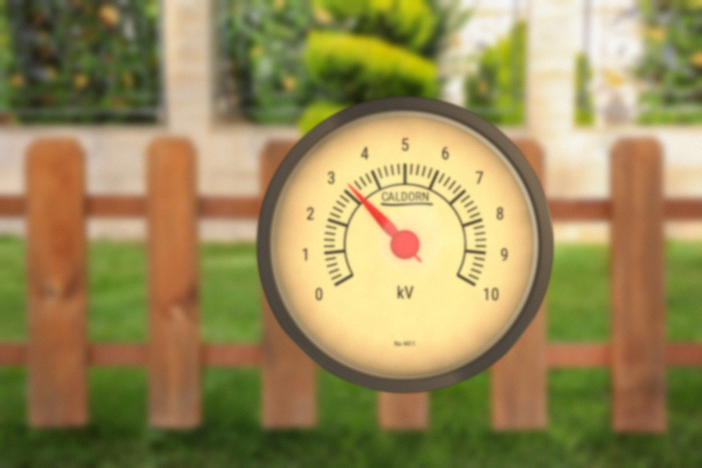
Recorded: 3.2 kV
